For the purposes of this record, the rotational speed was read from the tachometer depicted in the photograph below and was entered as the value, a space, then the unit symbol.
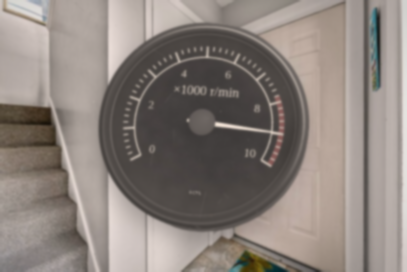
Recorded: 9000 rpm
